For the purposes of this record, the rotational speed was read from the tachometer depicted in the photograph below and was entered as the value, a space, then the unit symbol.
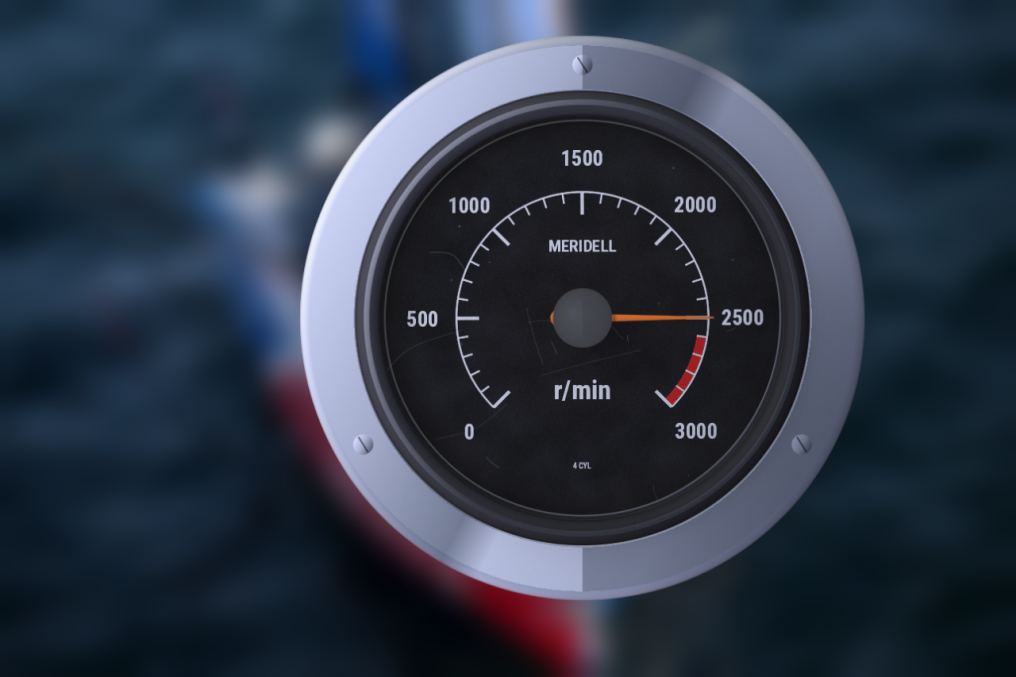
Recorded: 2500 rpm
